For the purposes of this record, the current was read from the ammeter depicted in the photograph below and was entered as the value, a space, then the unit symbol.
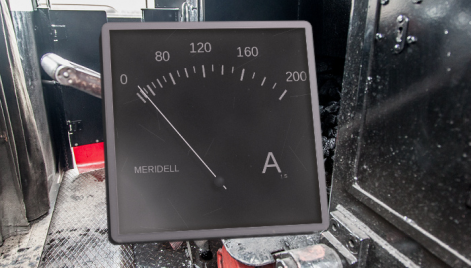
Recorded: 20 A
